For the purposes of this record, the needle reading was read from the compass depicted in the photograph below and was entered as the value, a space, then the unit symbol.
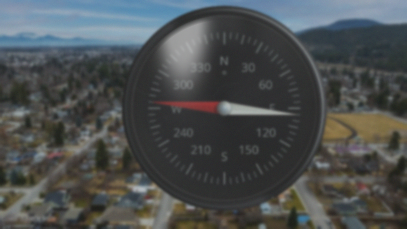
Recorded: 275 °
